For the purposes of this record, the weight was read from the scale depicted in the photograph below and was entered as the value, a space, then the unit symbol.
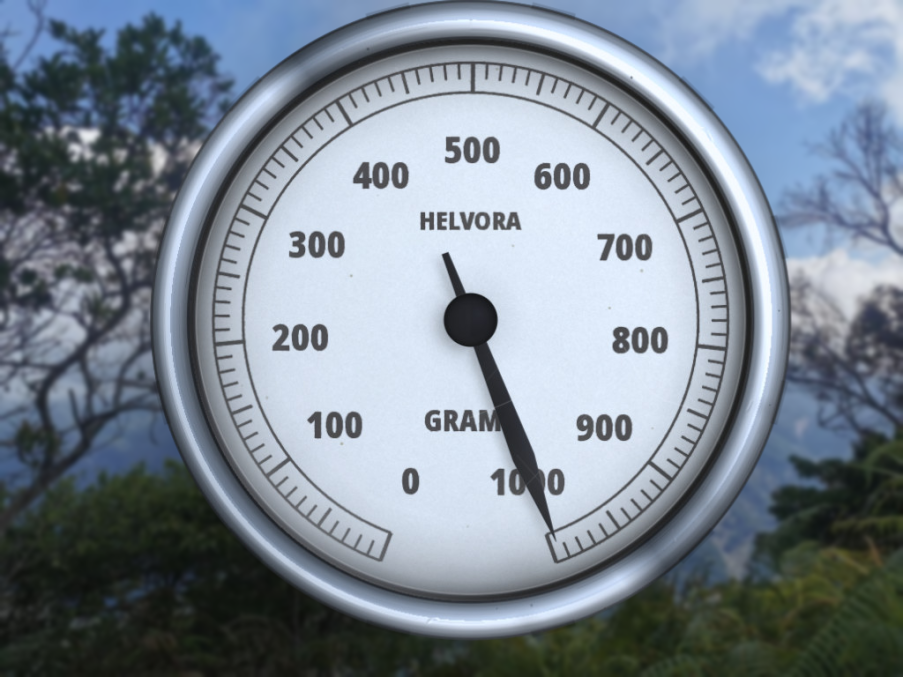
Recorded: 995 g
